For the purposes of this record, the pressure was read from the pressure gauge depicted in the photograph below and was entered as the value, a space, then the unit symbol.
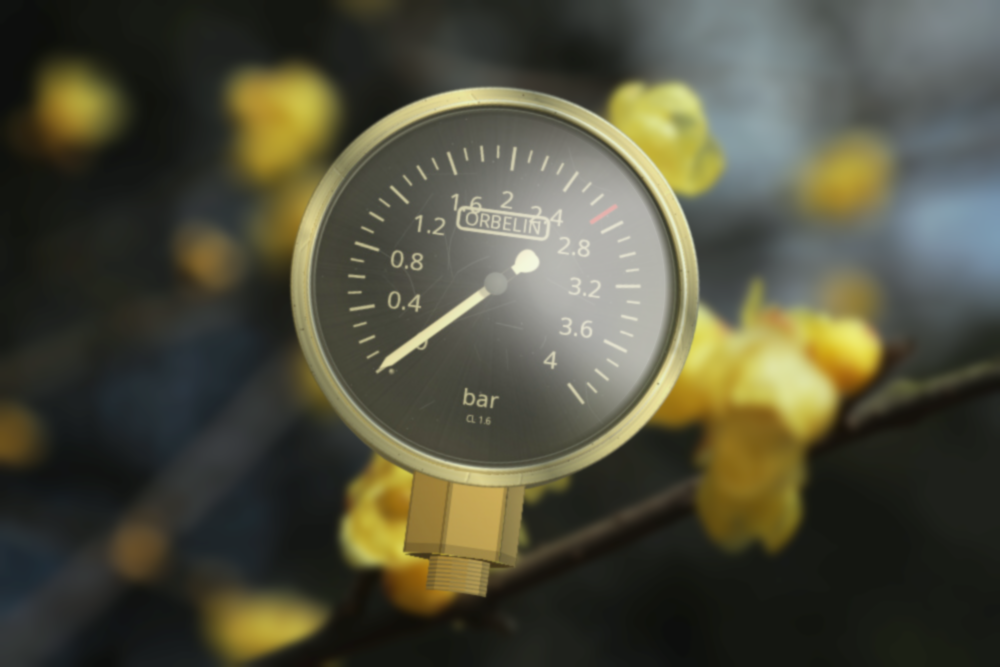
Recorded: 0 bar
